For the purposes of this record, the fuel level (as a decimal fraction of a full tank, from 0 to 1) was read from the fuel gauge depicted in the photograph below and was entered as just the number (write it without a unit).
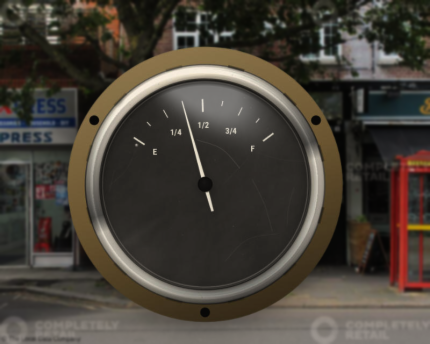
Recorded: 0.375
